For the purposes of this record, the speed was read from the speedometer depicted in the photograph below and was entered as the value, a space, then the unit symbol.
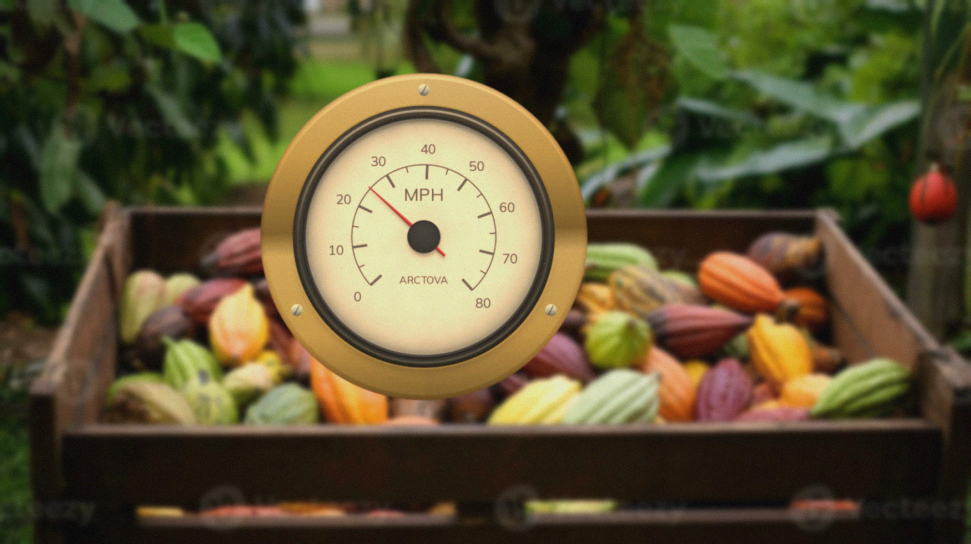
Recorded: 25 mph
